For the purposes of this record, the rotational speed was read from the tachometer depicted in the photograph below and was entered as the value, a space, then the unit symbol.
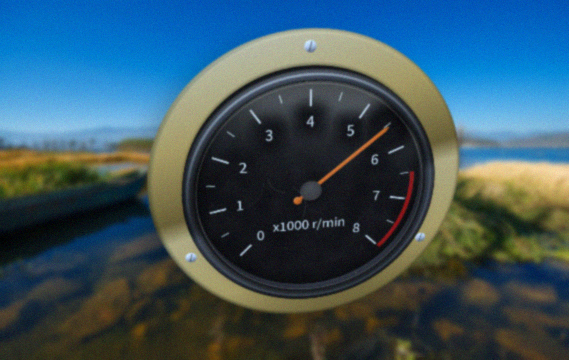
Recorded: 5500 rpm
